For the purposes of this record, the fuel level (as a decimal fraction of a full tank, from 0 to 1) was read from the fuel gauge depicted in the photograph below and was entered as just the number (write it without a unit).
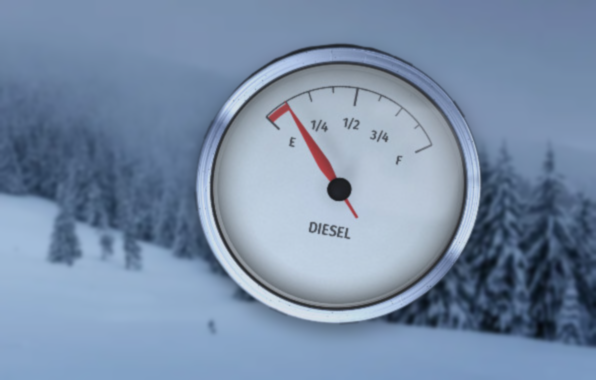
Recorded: 0.125
